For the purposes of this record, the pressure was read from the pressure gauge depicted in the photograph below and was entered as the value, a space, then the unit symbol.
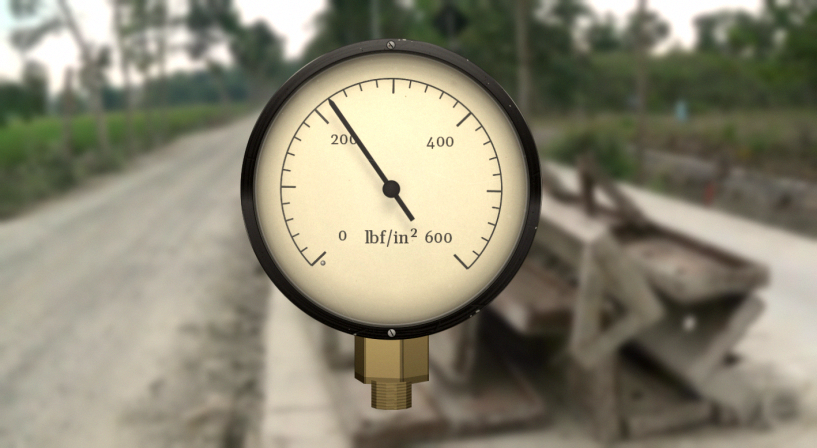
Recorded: 220 psi
